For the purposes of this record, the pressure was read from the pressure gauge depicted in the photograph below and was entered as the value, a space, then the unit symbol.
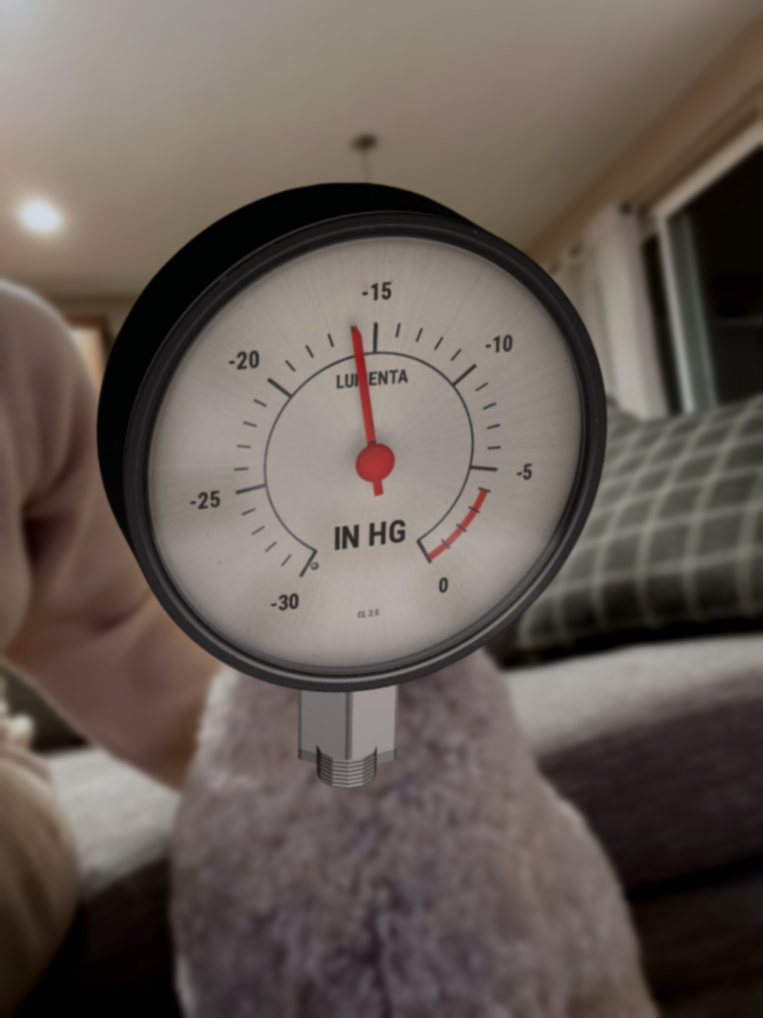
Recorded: -16 inHg
